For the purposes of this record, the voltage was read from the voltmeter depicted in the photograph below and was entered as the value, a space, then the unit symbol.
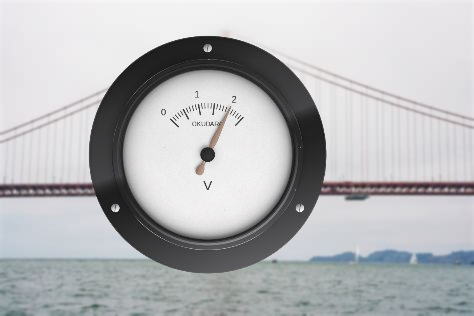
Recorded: 2 V
